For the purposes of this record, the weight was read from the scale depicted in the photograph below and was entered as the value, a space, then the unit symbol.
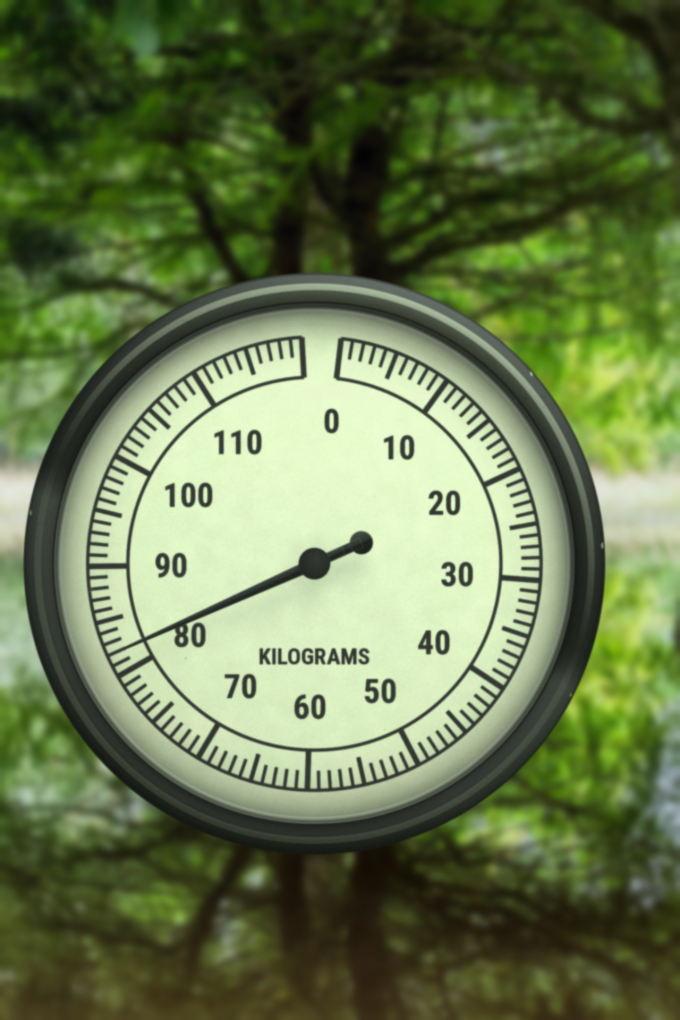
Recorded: 82 kg
